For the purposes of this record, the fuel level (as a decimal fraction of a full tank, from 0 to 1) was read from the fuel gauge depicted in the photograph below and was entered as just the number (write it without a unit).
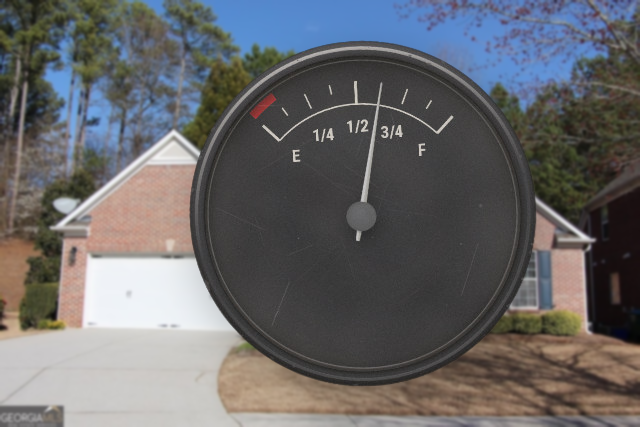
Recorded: 0.625
